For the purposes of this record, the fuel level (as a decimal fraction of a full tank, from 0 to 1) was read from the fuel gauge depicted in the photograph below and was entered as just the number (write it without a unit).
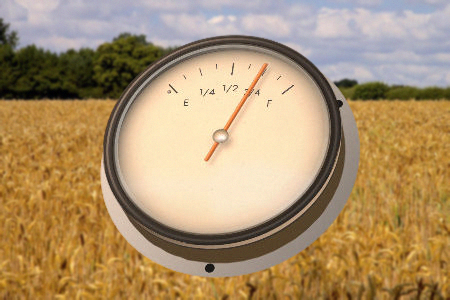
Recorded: 0.75
